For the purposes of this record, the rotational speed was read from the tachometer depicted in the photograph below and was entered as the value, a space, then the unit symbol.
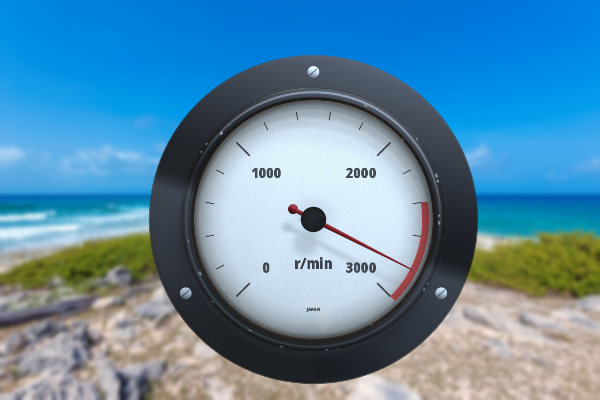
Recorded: 2800 rpm
